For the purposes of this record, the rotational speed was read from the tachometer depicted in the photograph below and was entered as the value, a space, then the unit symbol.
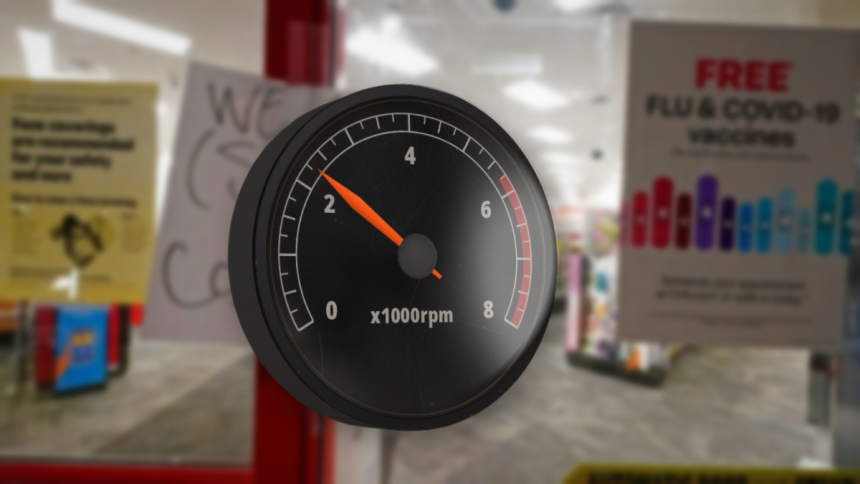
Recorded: 2250 rpm
